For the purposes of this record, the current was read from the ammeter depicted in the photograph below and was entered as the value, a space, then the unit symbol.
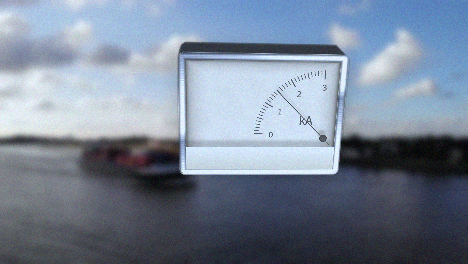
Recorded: 1.5 kA
